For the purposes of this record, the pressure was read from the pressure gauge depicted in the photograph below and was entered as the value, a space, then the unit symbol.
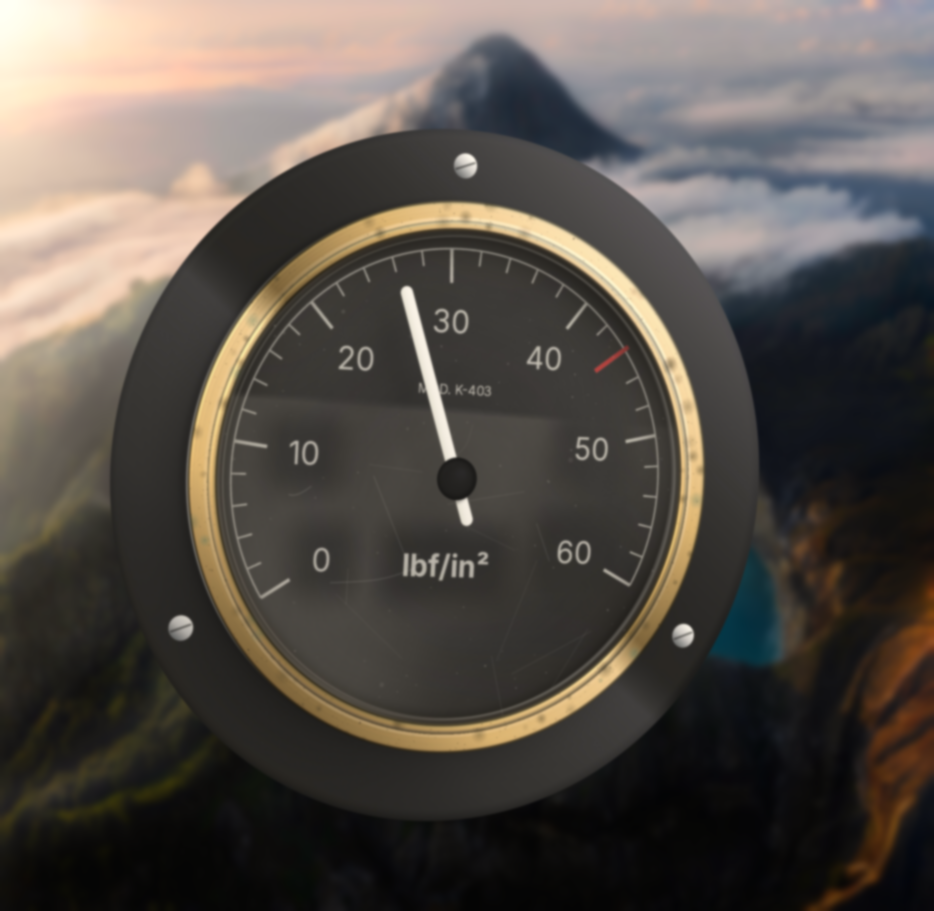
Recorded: 26 psi
